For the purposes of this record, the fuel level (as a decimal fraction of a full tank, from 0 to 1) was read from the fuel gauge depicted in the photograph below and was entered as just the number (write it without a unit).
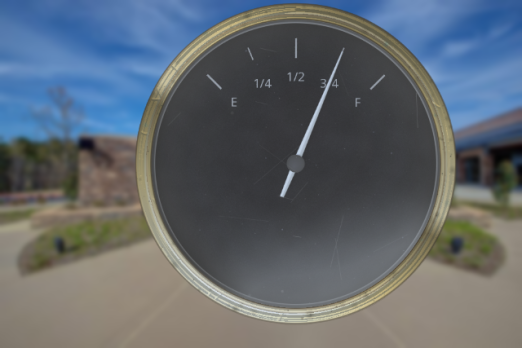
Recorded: 0.75
